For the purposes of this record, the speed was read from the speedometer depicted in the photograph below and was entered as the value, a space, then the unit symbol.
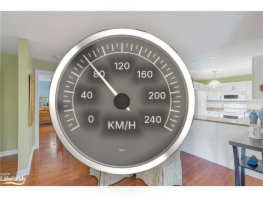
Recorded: 80 km/h
